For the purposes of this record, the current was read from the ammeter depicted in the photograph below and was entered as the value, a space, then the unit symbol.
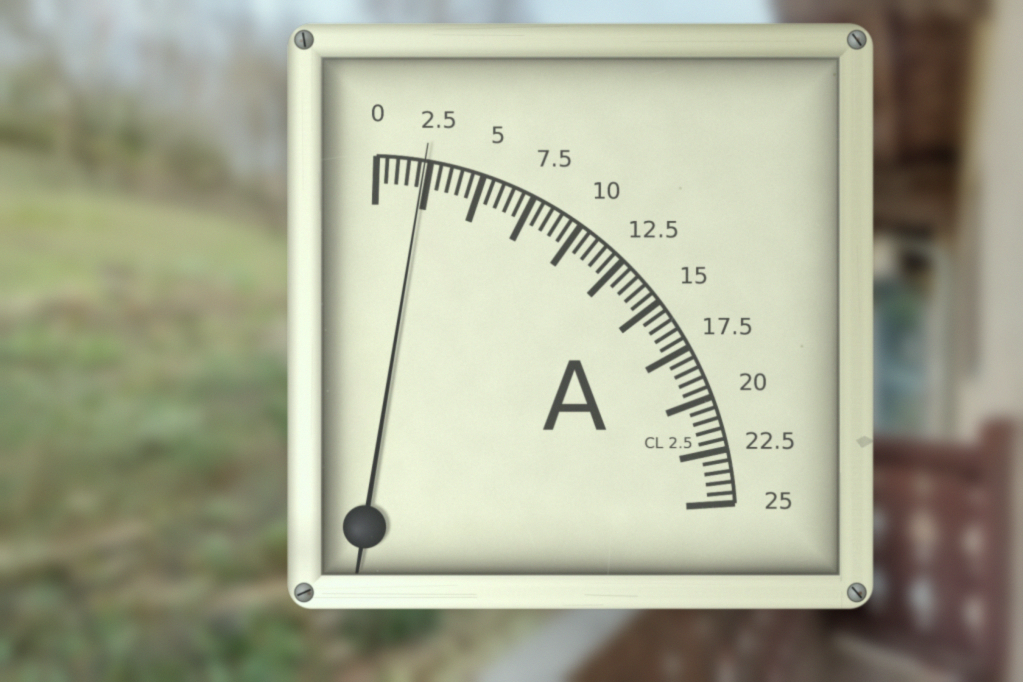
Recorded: 2.25 A
